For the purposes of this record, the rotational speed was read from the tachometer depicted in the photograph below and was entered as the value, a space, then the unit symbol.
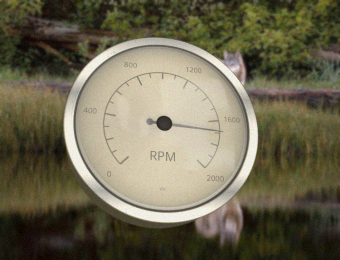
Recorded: 1700 rpm
